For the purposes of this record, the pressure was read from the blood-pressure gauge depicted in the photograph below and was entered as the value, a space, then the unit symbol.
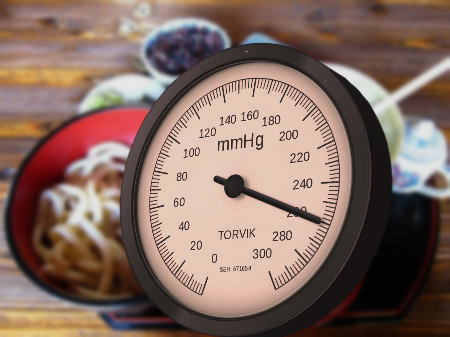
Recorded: 260 mmHg
